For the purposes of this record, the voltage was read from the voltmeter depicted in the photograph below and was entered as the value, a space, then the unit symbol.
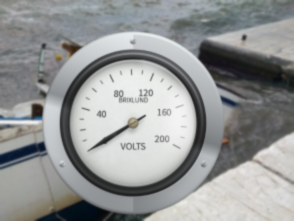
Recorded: 0 V
